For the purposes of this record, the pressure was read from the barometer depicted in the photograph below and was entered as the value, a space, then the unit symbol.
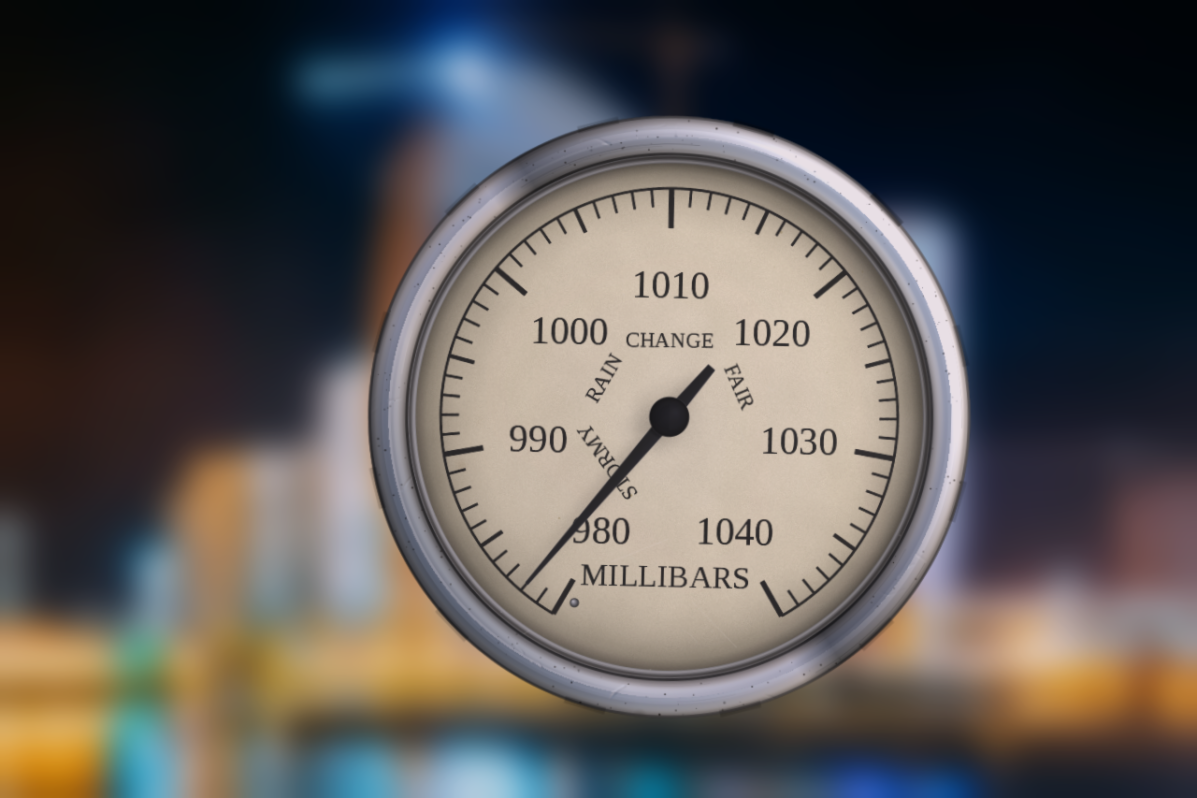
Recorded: 982 mbar
